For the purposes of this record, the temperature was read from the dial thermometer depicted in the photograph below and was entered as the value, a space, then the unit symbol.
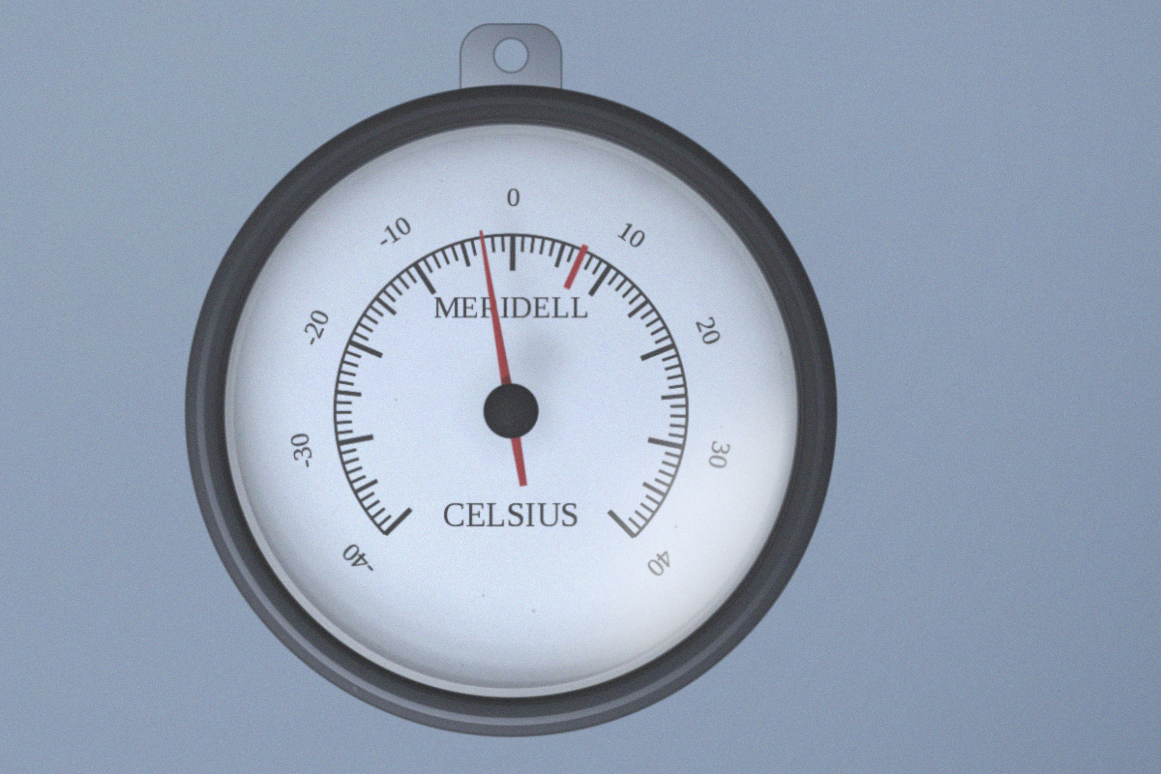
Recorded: -3 °C
